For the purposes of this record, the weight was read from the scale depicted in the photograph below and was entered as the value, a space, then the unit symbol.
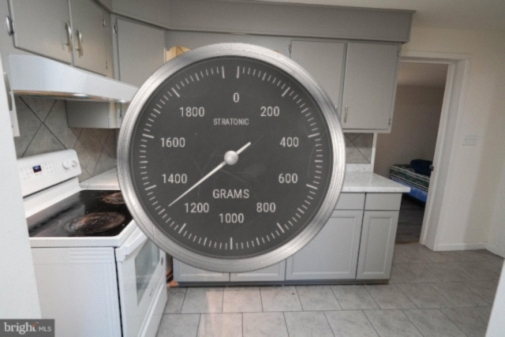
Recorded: 1300 g
